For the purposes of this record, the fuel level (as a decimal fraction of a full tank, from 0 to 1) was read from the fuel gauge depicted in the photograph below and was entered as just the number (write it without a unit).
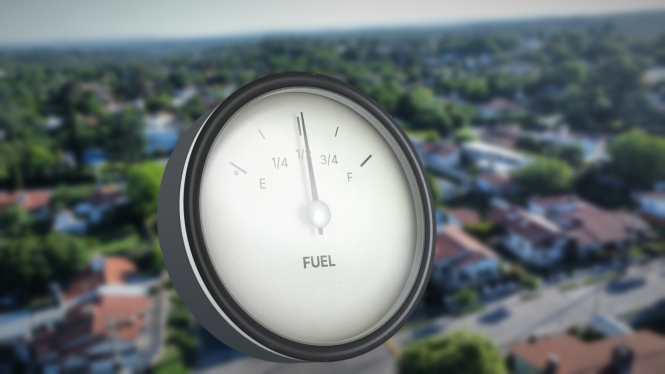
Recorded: 0.5
